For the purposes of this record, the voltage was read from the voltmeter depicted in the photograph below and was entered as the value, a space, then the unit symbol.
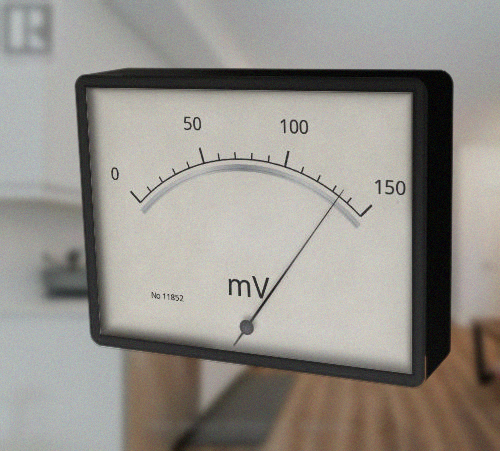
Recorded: 135 mV
